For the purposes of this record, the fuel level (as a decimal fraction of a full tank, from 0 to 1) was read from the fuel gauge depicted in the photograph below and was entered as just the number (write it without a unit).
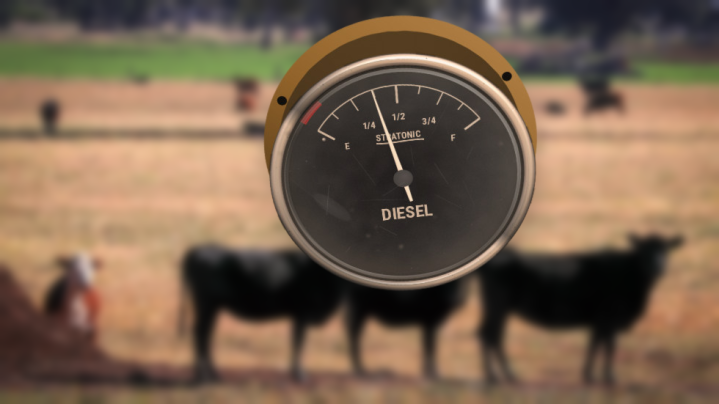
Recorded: 0.375
